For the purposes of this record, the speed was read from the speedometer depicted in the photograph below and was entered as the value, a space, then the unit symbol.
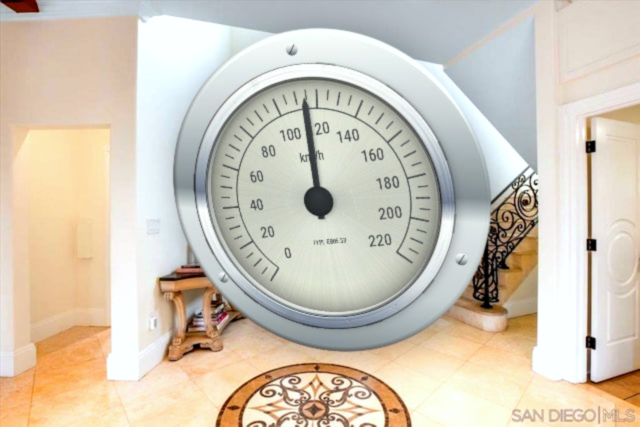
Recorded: 115 km/h
